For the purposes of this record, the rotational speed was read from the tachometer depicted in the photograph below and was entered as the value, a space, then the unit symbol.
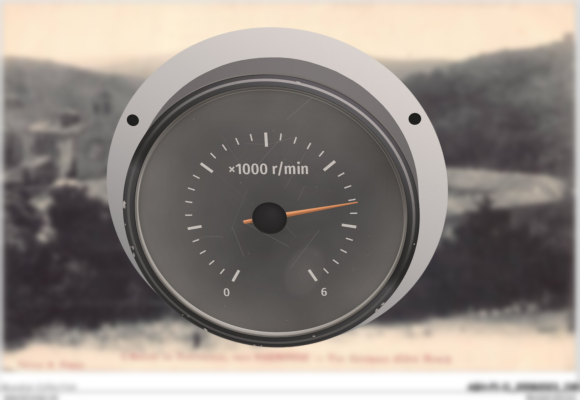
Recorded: 4600 rpm
